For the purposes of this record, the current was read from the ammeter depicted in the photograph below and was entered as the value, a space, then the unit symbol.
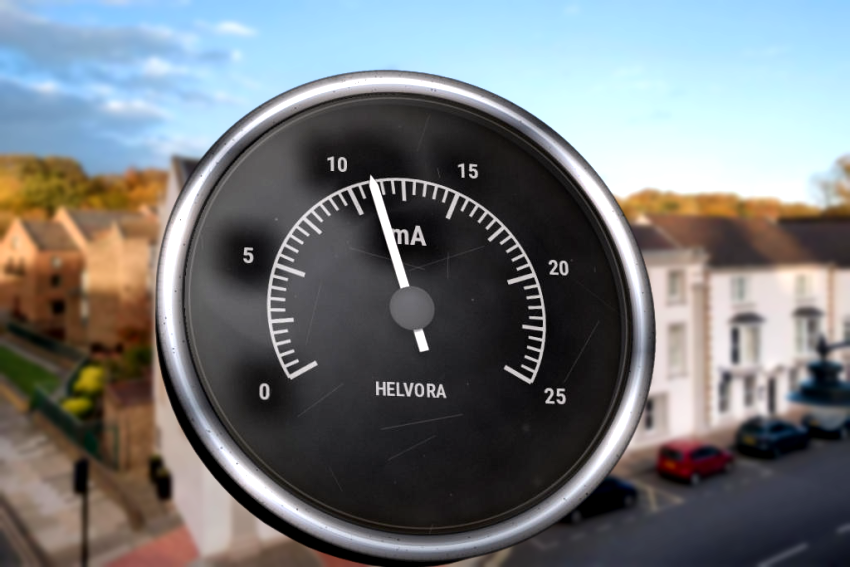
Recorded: 11 mA
